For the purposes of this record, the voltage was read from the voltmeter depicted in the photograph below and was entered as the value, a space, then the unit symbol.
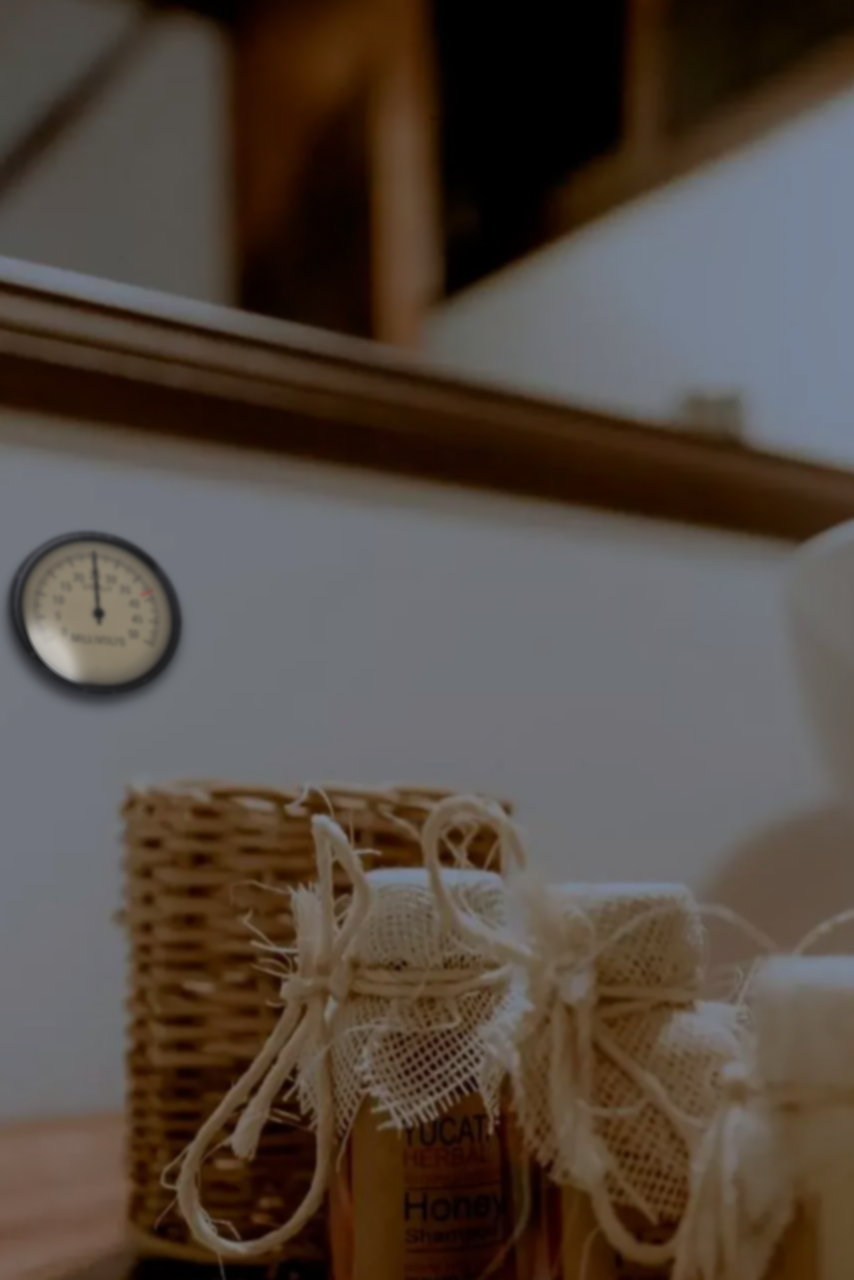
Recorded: 25 mV
